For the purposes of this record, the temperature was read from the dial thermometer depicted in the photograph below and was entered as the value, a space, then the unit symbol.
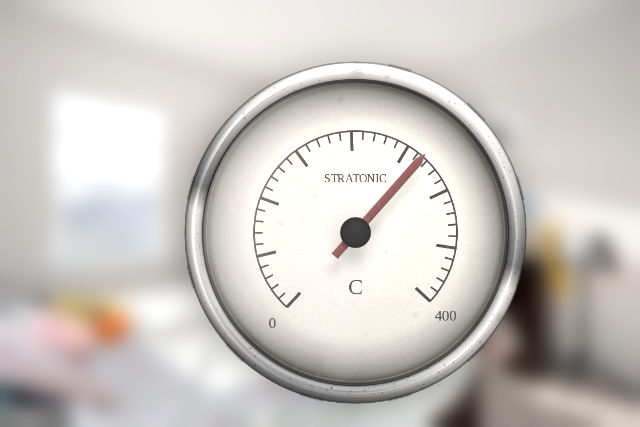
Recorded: 265 °C
